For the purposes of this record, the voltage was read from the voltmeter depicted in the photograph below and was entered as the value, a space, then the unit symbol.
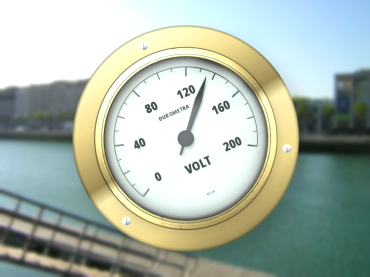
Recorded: 135 V
